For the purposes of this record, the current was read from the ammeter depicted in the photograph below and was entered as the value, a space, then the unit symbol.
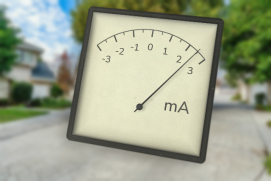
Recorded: 2.5 mA
